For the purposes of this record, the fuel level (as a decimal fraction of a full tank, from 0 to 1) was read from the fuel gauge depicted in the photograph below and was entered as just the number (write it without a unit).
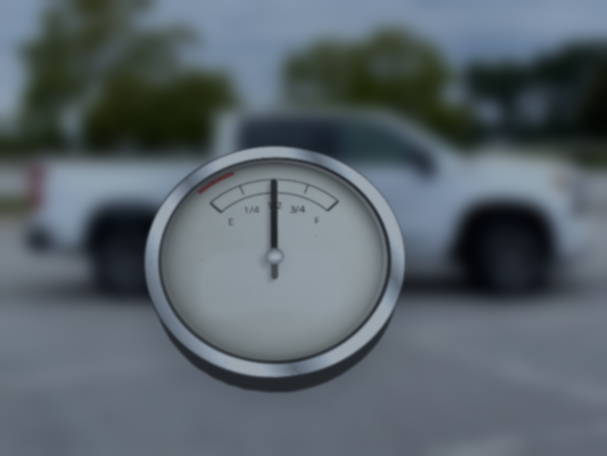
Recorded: 0.5
